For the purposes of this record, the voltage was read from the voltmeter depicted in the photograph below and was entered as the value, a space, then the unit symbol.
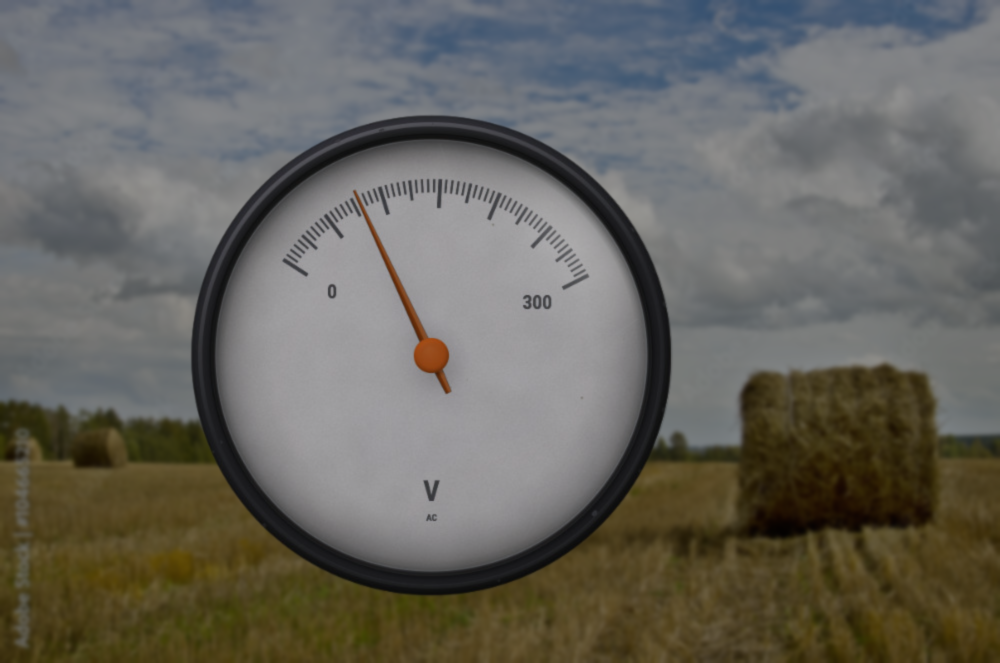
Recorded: 80 V
